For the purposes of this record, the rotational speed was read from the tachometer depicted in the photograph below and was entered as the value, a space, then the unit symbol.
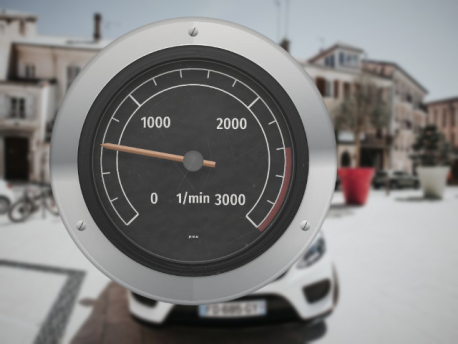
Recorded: 600 rpm
